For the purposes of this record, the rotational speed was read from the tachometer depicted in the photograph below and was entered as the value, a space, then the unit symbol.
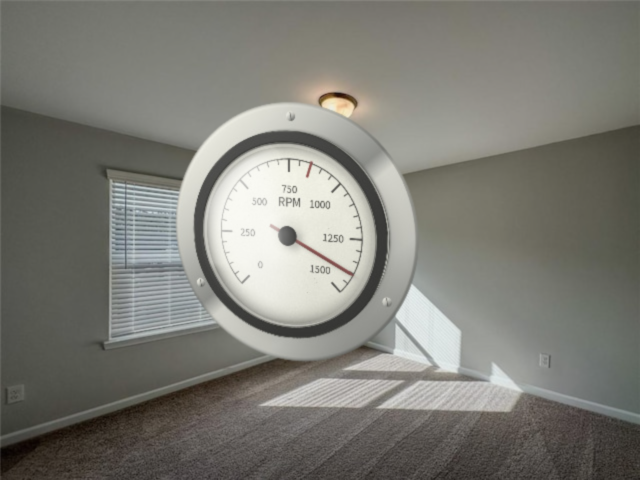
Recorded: 1400 rpm
